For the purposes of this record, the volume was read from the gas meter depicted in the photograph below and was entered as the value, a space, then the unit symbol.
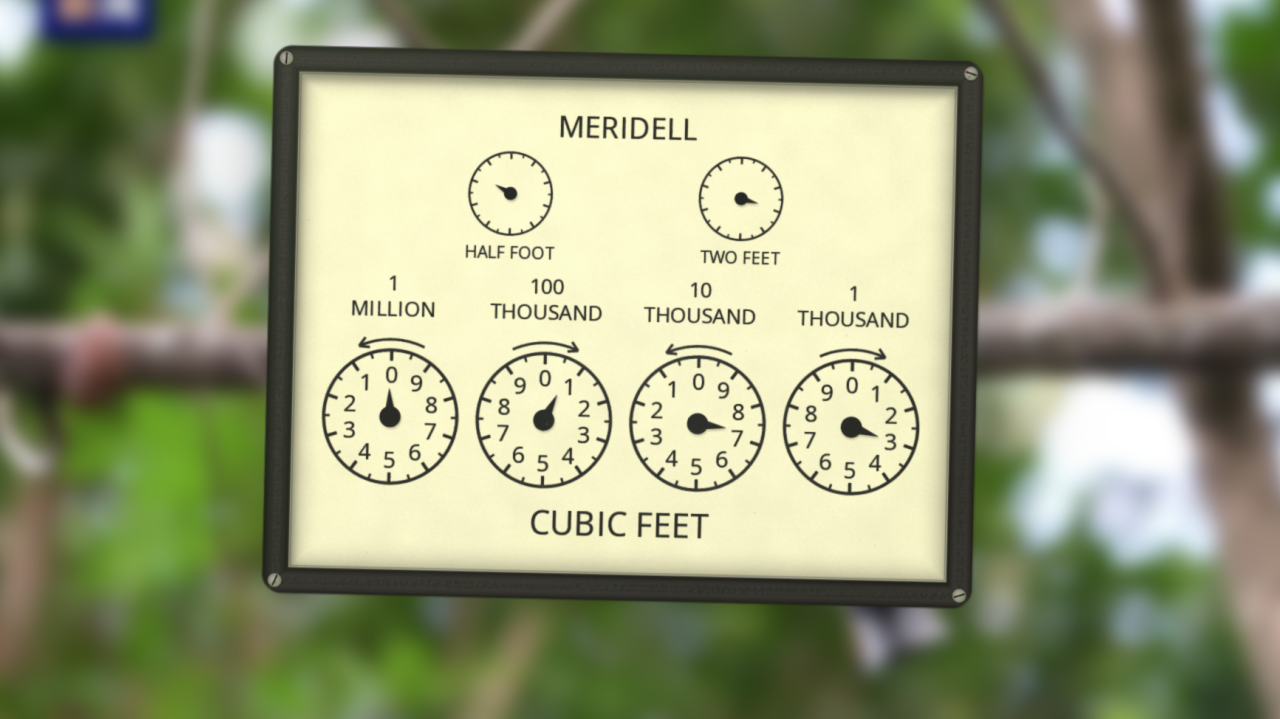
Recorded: 7300 ft³
